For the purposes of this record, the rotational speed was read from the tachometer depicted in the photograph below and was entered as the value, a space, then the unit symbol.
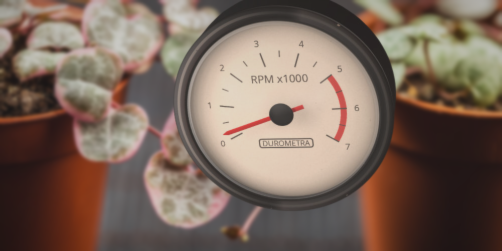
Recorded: 250 rpm
